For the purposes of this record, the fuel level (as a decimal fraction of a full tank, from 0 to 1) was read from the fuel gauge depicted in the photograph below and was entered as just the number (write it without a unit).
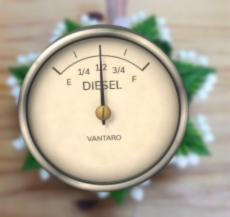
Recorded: 0.5
